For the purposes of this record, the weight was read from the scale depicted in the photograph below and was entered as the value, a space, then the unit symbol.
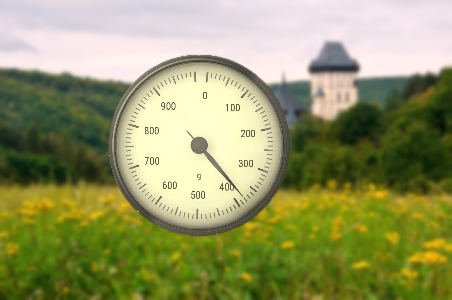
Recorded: 380 g
